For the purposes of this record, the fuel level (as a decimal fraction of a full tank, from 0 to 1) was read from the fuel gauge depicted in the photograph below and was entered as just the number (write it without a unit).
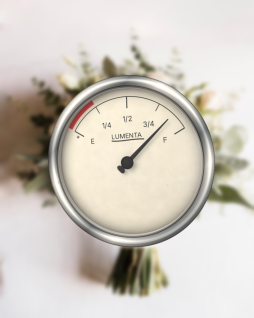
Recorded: 0.875
